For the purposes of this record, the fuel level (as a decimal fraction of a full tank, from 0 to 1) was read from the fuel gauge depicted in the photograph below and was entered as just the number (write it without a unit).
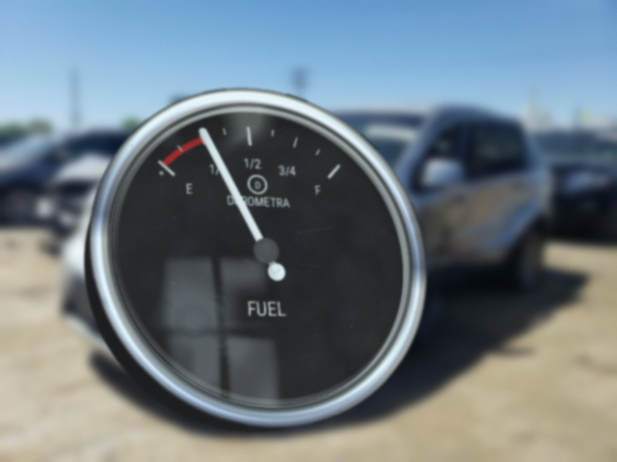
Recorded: 0.25
